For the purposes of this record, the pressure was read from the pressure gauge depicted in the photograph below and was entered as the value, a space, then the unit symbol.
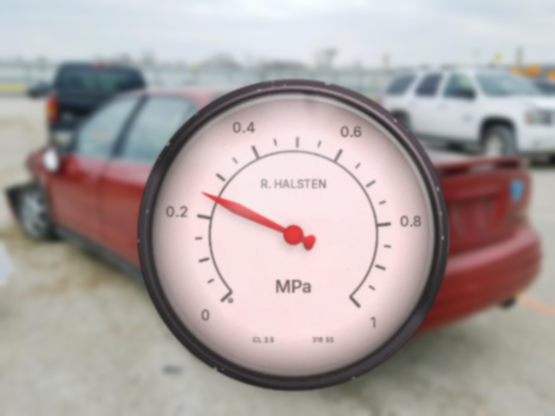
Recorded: 0.25 MPa
